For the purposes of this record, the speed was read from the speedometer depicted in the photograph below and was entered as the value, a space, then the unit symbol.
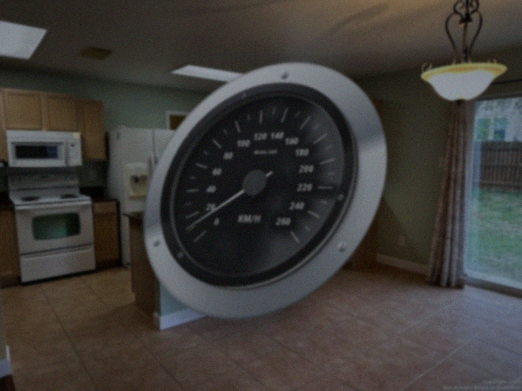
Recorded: 10 km/h
